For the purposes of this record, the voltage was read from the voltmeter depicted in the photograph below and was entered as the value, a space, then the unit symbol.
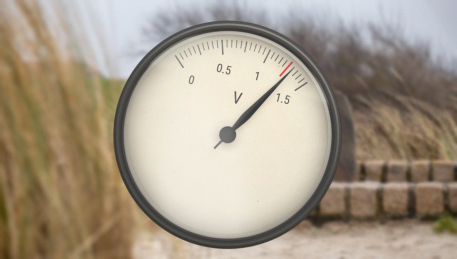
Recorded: 1.3 V
